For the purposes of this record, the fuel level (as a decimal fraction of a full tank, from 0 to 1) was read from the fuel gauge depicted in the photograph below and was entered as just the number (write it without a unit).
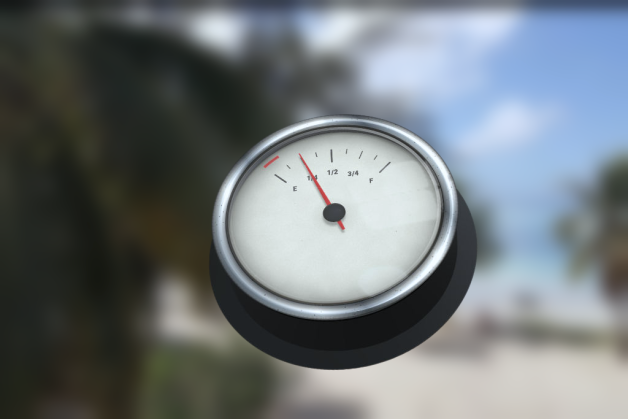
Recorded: 0.25
